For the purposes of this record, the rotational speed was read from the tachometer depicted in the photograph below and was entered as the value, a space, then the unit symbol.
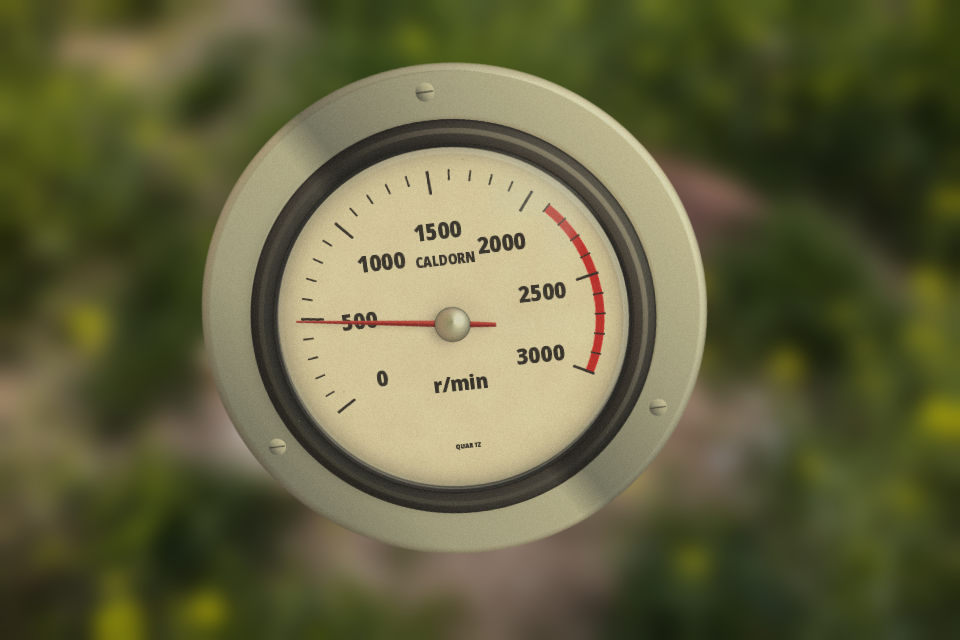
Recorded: 500 rpm
